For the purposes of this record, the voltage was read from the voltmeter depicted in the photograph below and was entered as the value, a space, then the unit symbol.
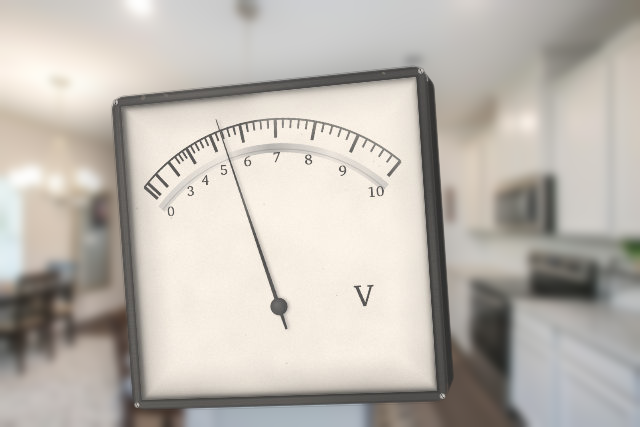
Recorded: 5.4 V
